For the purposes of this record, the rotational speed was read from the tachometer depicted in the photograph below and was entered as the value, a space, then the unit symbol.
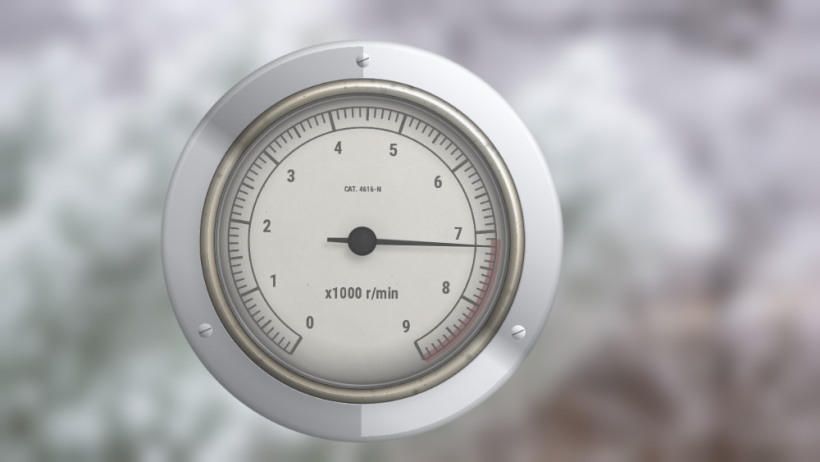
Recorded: 7200 rpm
